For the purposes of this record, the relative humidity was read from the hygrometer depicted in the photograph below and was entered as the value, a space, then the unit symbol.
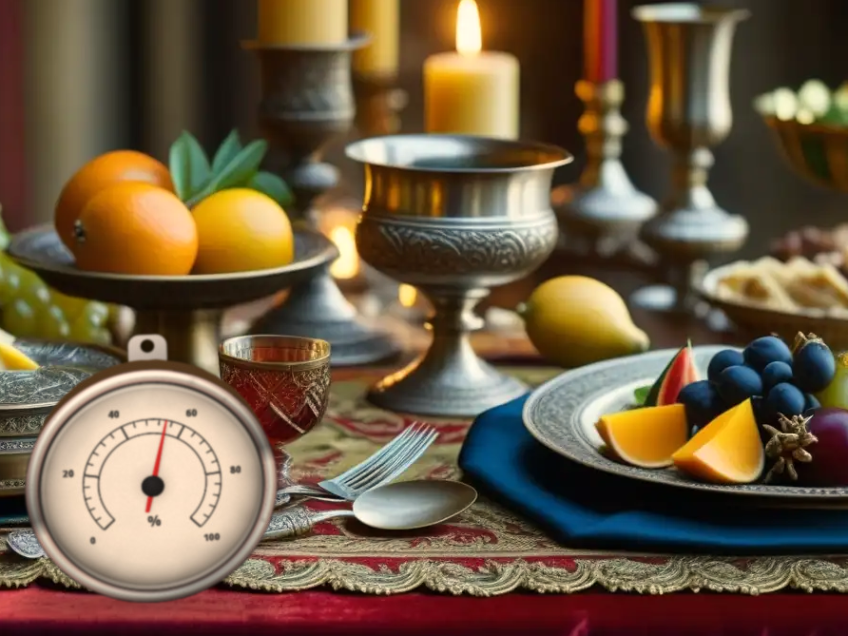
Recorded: 54 %
